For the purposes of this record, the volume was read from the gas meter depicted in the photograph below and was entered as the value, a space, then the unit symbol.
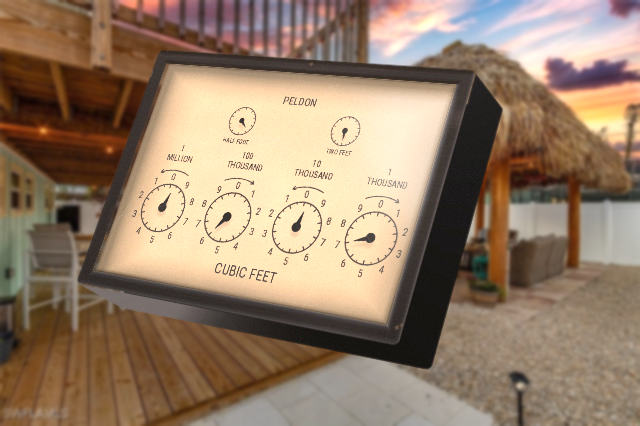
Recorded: 959700 ft³
